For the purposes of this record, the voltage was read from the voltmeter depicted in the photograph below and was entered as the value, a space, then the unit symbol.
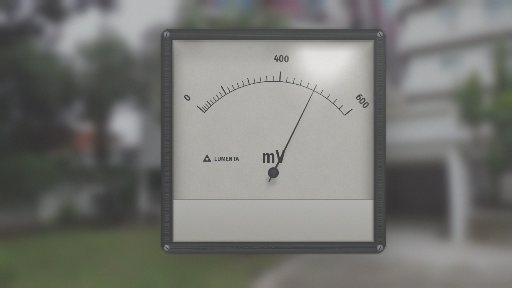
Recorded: 500 mV
